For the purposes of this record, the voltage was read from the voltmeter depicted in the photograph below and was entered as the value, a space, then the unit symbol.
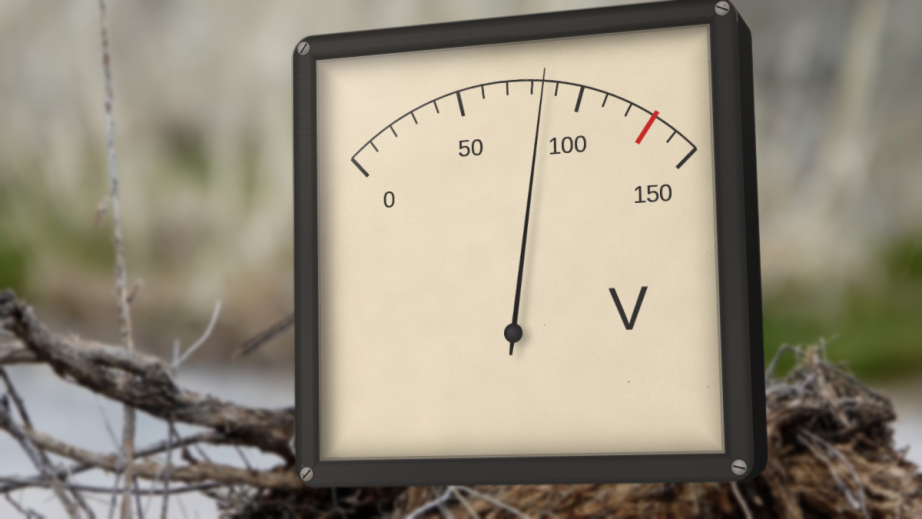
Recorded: 85 V
